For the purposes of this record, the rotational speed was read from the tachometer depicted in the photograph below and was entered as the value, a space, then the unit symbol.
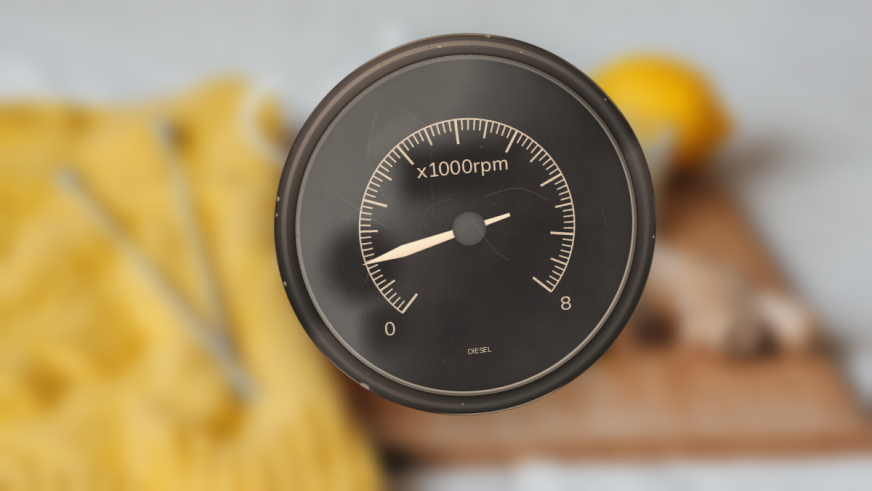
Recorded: 1000 rpm
